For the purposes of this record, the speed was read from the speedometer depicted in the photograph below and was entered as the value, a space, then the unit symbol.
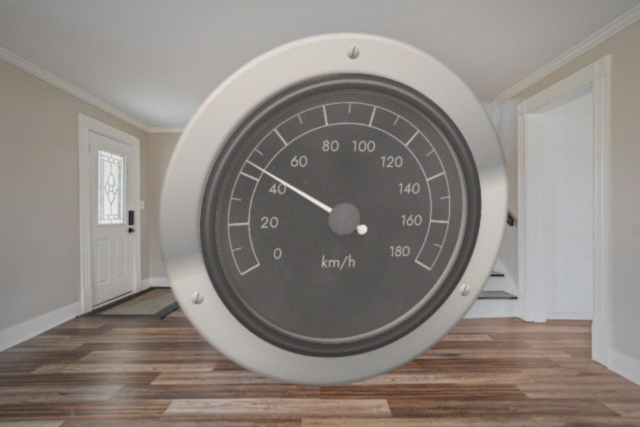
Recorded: 45 km/h
